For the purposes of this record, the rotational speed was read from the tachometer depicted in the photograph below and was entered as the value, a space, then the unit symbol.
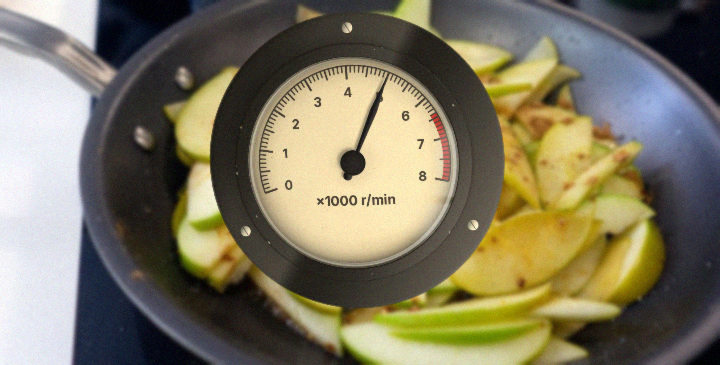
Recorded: 5000 rpm
